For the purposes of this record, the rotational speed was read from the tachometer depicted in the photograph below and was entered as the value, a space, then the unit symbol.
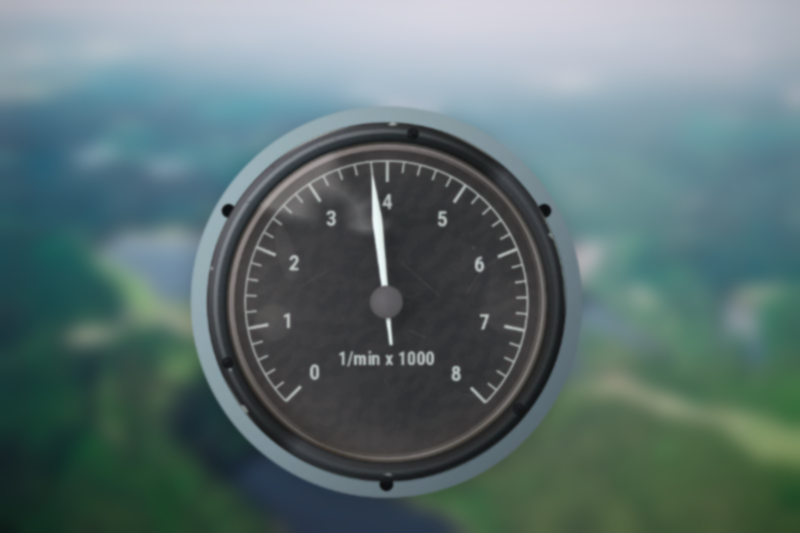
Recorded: 3800 rpm
